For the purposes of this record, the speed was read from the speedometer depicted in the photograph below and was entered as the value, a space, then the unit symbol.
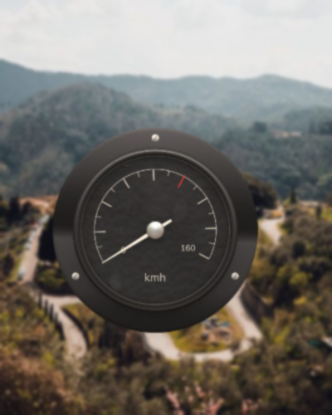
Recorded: 0 km/h
